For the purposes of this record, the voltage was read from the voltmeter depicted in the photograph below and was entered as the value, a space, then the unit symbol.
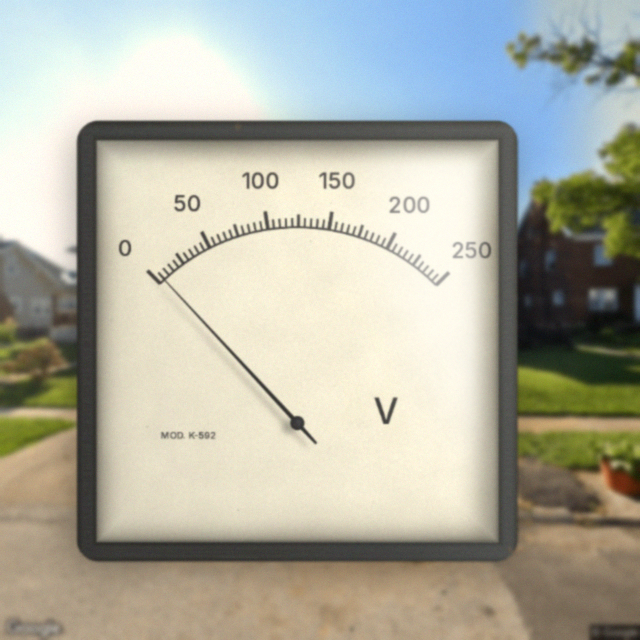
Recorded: 5 V
